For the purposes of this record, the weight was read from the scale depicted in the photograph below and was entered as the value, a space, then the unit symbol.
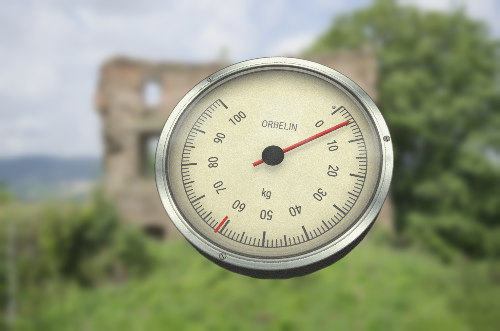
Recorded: 5 kg
